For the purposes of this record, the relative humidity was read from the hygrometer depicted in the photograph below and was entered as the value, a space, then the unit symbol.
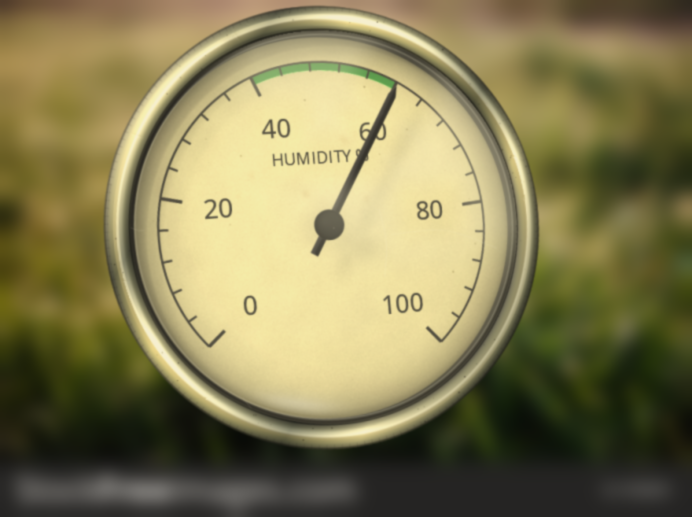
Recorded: 60 %
